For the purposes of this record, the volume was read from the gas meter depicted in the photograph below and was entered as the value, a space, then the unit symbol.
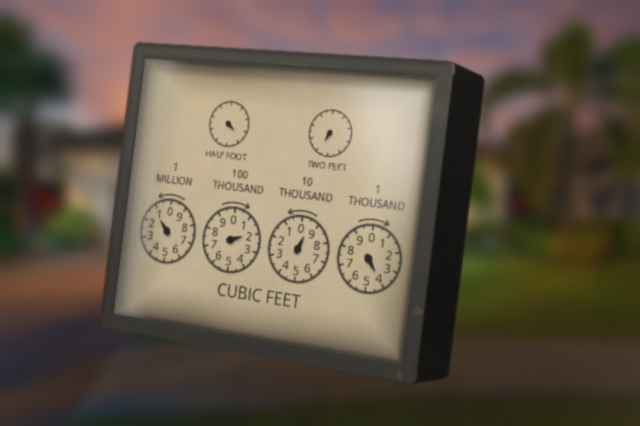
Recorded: 119400 ft³
